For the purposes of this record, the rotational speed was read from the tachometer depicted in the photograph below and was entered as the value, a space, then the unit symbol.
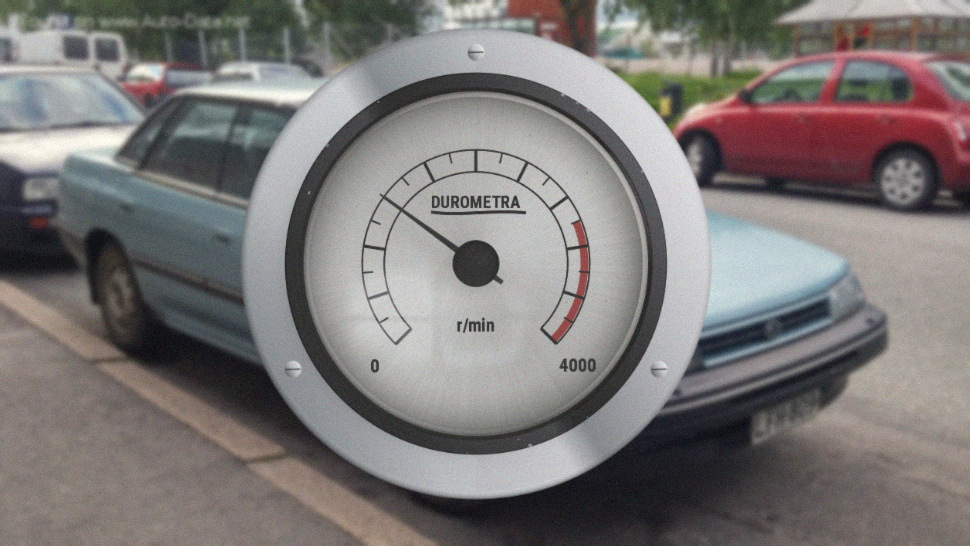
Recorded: 1200 rpm
